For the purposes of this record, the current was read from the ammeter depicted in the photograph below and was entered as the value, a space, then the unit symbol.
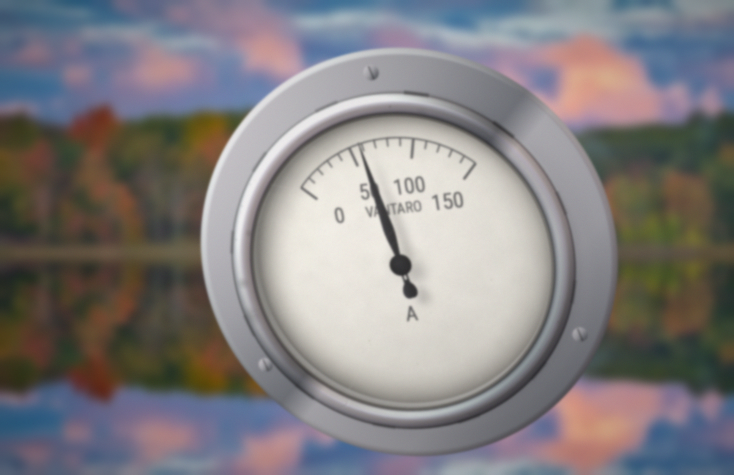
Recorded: 60 A
